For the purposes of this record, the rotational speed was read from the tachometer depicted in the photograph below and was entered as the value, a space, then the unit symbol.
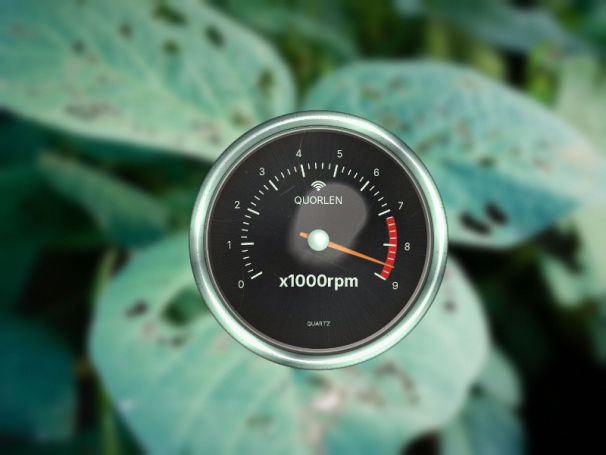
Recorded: 8600 rpm
